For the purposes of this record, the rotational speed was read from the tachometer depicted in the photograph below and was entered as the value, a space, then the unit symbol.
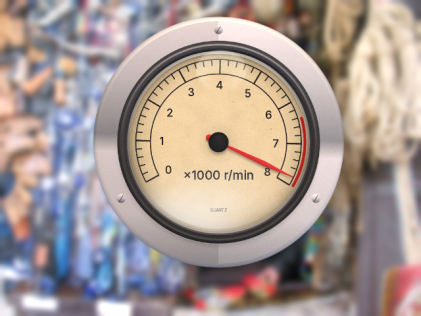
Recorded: 7800 rpm
